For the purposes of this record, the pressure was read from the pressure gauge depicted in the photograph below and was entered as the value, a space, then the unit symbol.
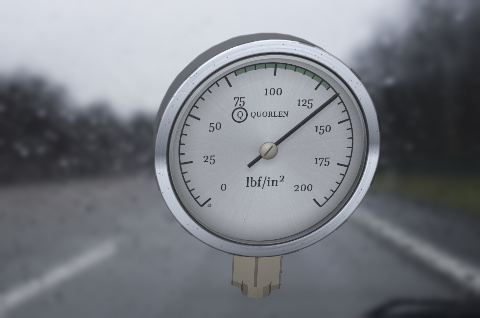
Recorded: 135 psi
